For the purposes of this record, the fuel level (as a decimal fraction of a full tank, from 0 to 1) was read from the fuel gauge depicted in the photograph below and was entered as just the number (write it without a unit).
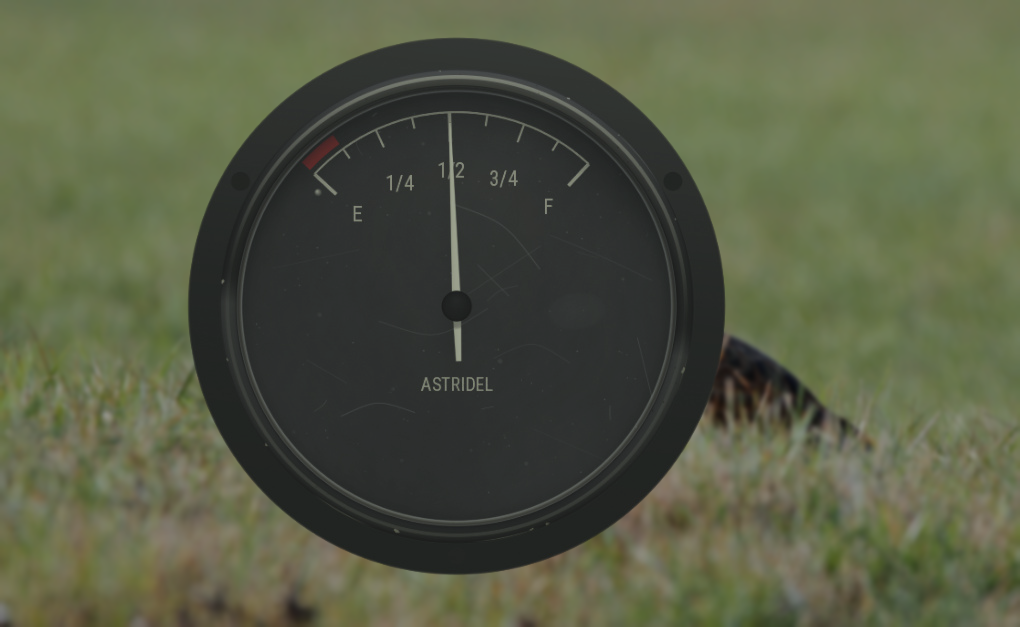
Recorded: 0.5
